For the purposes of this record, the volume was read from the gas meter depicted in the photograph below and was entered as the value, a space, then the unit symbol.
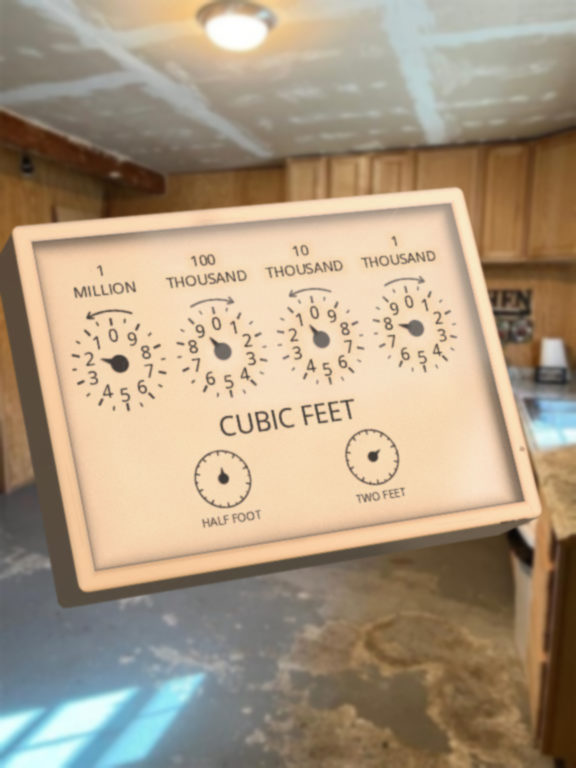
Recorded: 190800 ft³
